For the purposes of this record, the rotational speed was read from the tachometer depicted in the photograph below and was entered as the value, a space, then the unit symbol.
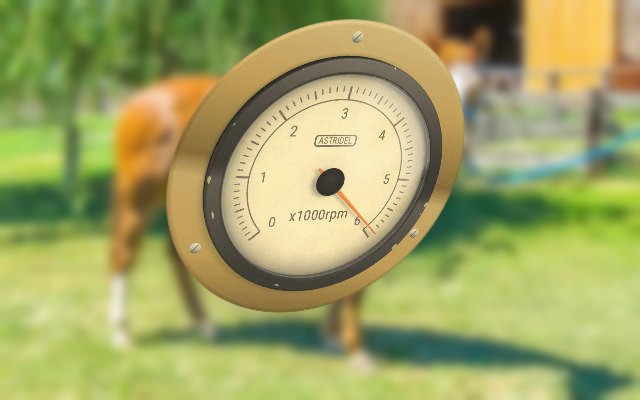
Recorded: 5900 rpm
